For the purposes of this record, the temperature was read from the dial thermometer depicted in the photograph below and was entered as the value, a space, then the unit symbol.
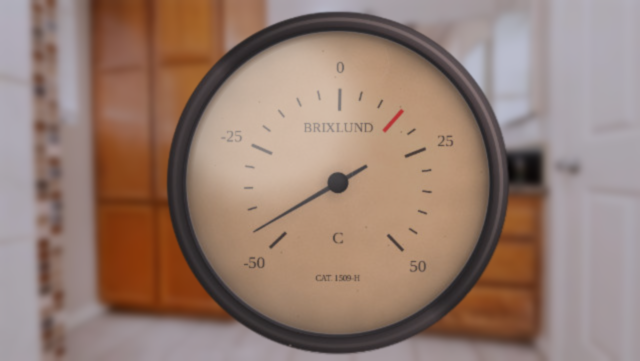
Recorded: -45 °C
